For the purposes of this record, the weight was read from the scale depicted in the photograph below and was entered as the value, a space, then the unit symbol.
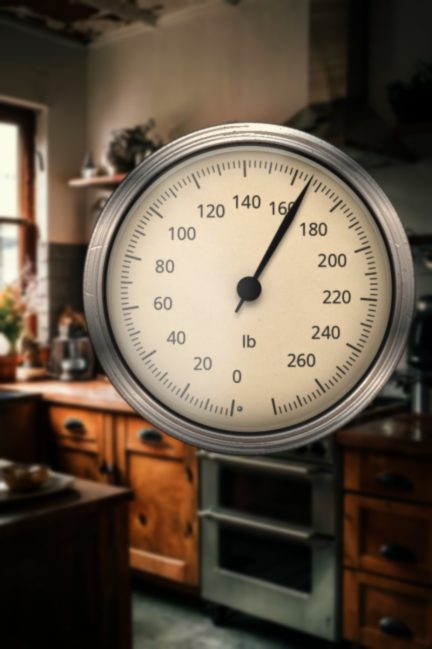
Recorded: 166 lb
